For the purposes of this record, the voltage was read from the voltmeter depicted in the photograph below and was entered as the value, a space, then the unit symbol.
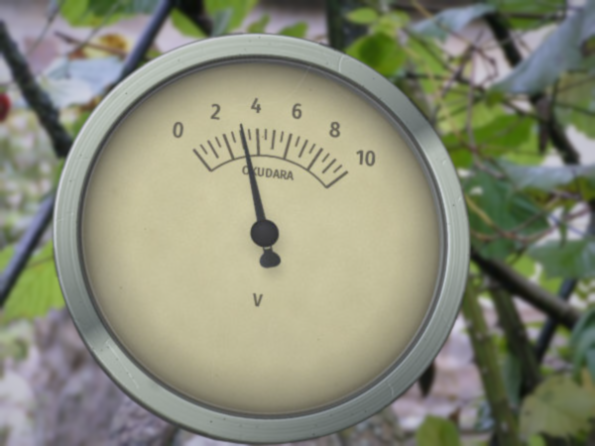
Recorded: 3 V
